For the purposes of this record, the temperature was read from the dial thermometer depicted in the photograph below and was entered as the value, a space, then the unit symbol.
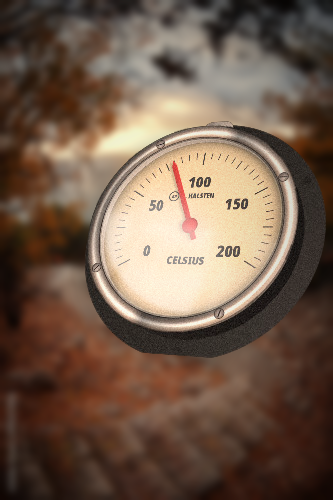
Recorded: 80 °C
